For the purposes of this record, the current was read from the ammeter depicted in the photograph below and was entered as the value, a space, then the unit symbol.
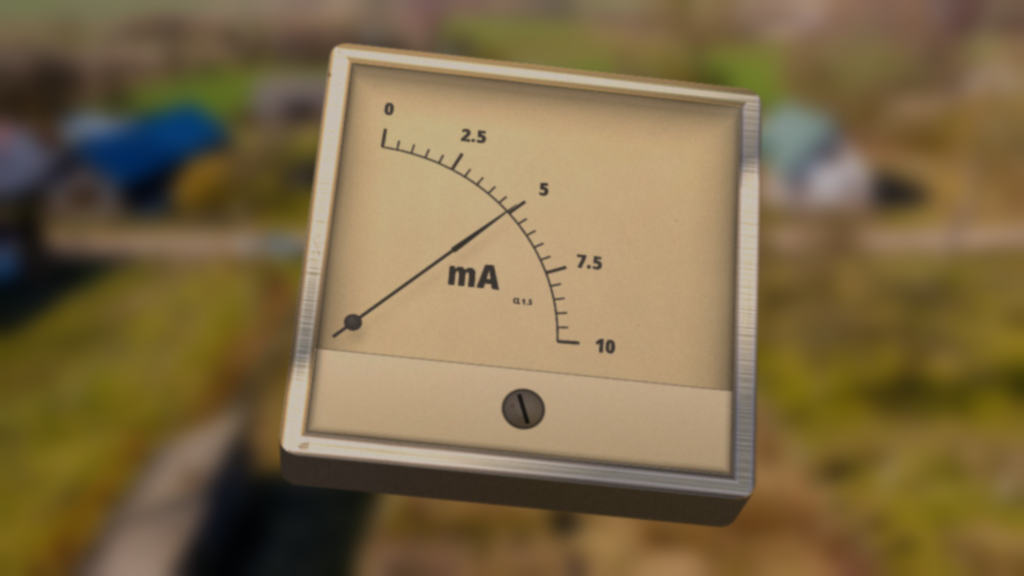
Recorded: 5 mA
